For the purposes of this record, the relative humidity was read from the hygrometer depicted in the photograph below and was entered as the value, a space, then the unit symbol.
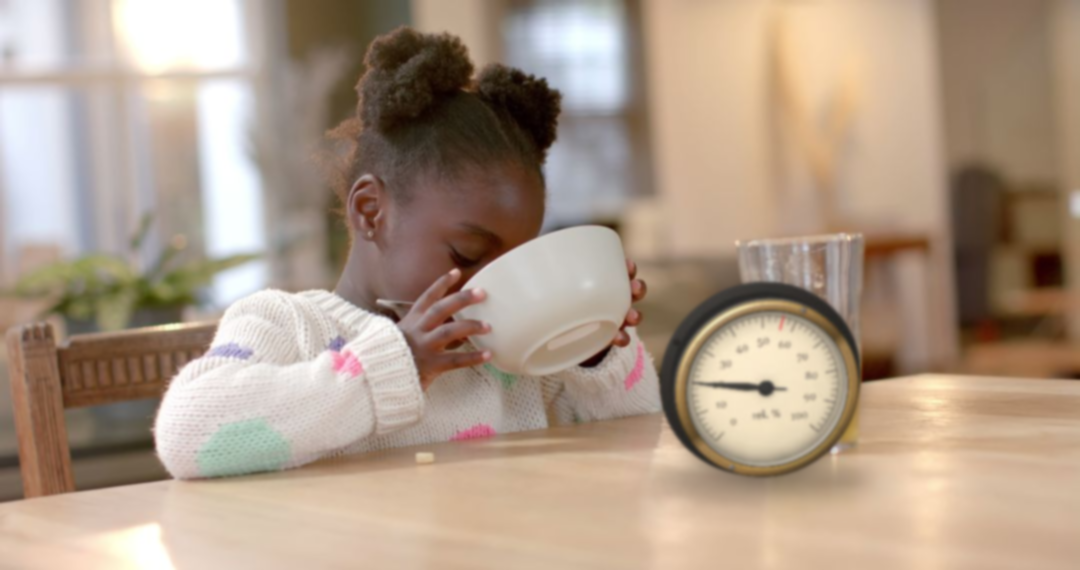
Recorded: 20 %
